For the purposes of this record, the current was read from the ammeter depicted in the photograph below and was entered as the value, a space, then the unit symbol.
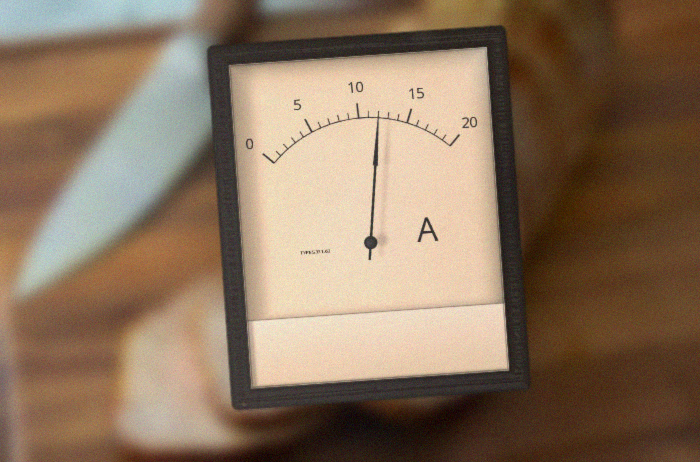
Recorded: 12 A
